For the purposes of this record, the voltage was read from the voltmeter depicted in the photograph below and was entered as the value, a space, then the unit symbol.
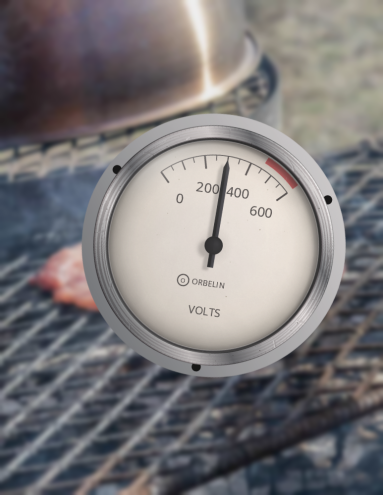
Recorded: 300 V
